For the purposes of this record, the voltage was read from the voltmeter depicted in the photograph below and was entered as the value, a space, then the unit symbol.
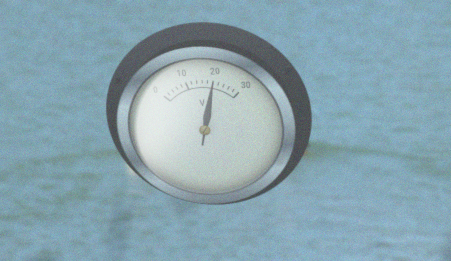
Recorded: 20 V
